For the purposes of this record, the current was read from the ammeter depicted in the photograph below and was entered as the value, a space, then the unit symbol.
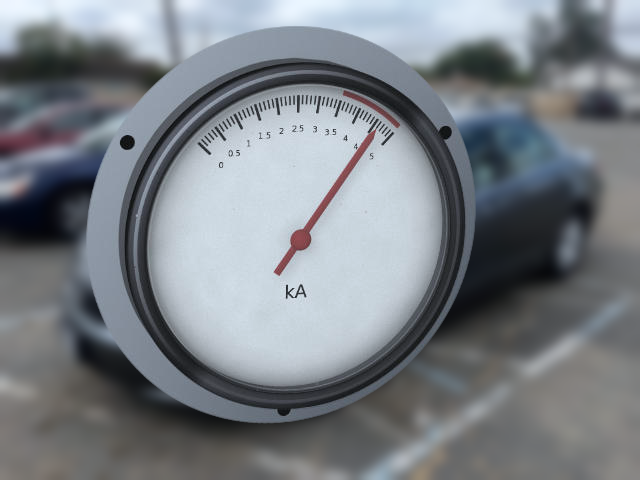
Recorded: 4.5 kA
